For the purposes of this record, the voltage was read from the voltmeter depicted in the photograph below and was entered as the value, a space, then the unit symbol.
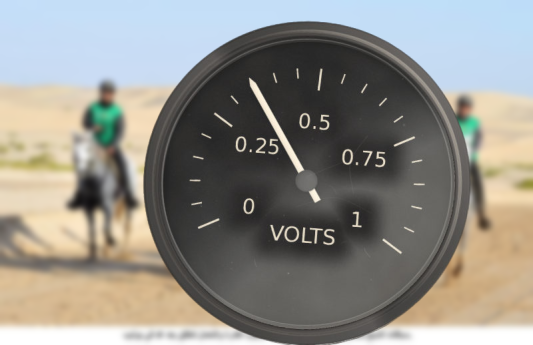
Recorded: 0.35 V
